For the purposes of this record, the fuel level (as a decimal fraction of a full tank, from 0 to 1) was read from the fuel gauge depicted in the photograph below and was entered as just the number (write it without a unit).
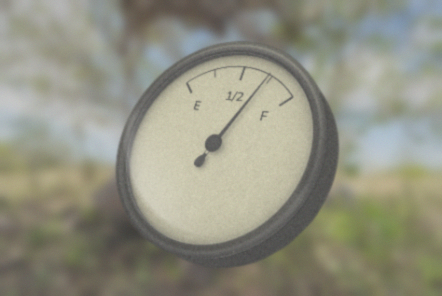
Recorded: 0.75
